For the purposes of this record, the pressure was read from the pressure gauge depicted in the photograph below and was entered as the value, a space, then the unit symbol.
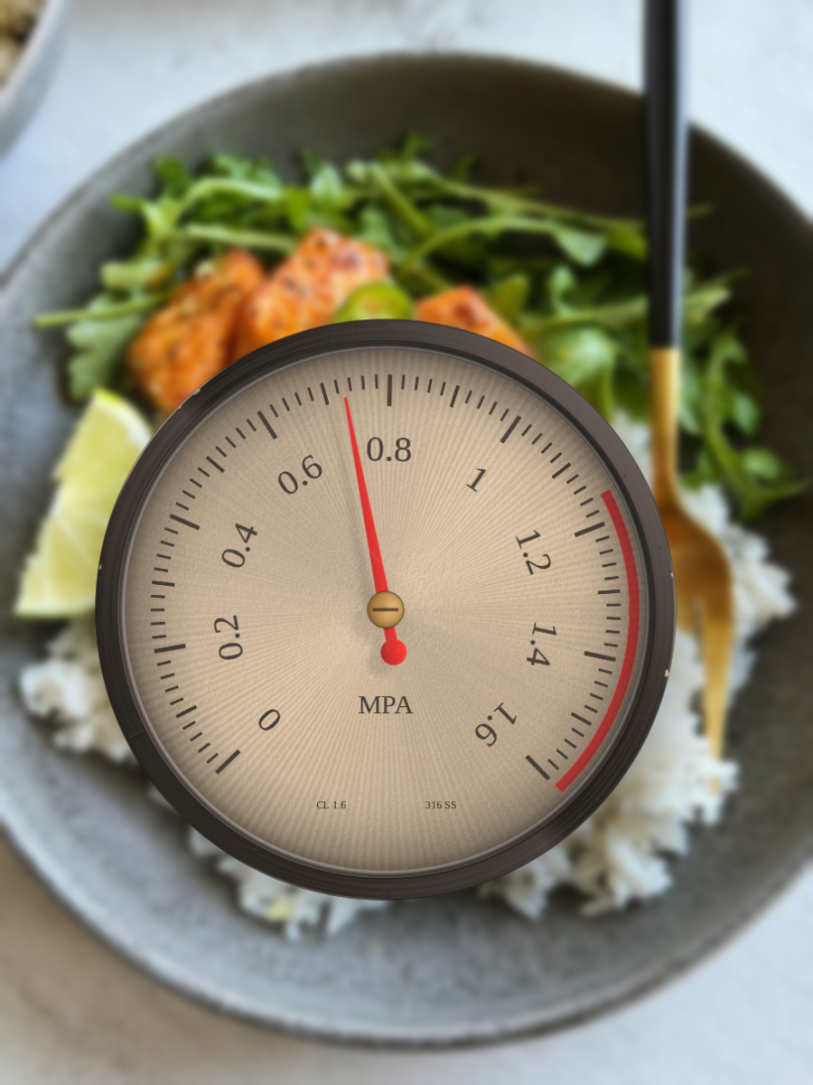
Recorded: 0.73 MPa
